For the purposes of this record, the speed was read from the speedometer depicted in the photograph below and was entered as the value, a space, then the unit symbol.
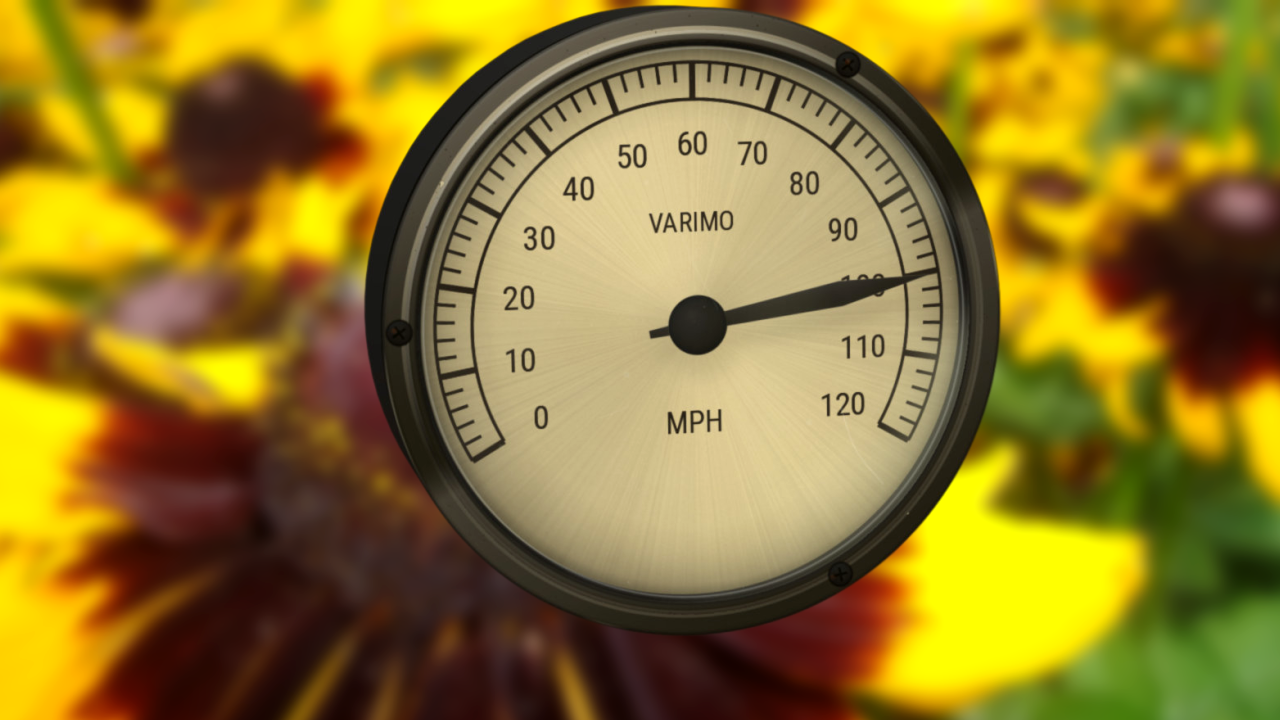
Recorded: 100 mph
